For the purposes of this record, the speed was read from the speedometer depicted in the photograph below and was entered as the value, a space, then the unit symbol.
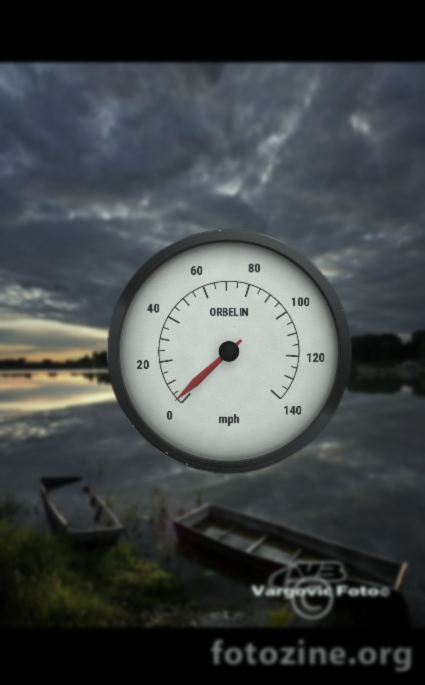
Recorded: 2.5 mph
